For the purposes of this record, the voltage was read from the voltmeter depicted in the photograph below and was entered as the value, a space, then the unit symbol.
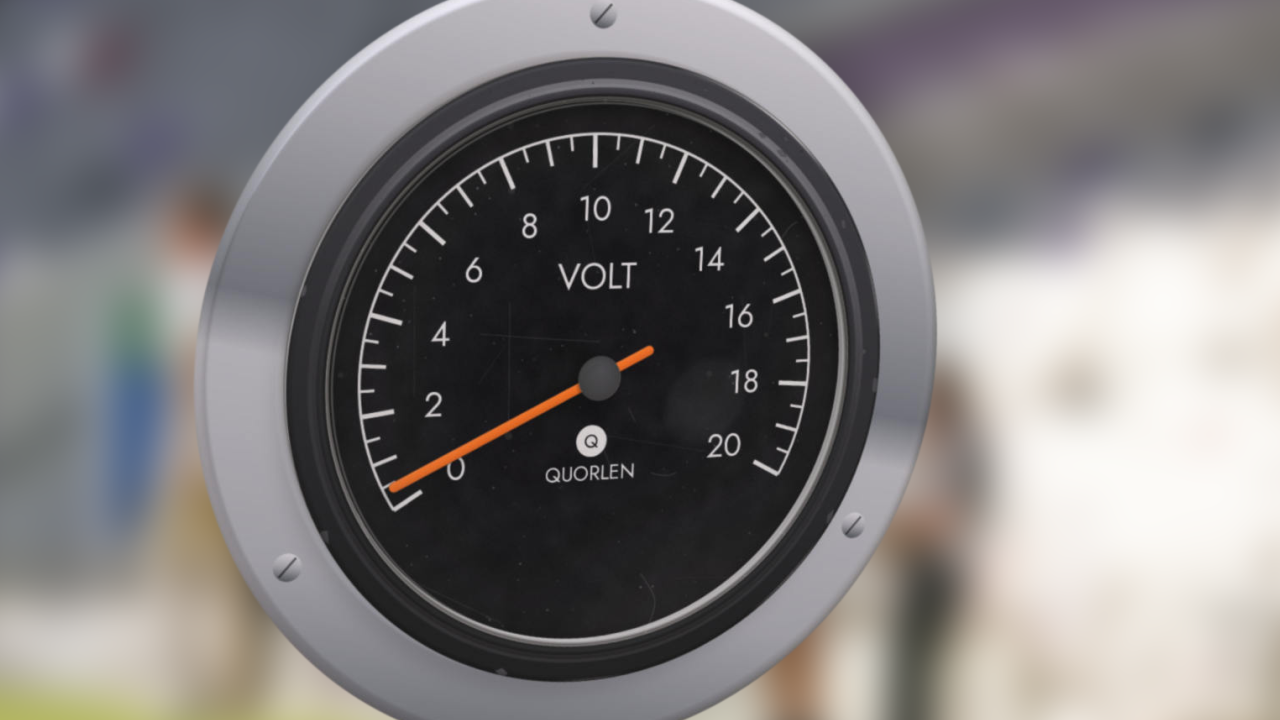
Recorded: 0.5 V
